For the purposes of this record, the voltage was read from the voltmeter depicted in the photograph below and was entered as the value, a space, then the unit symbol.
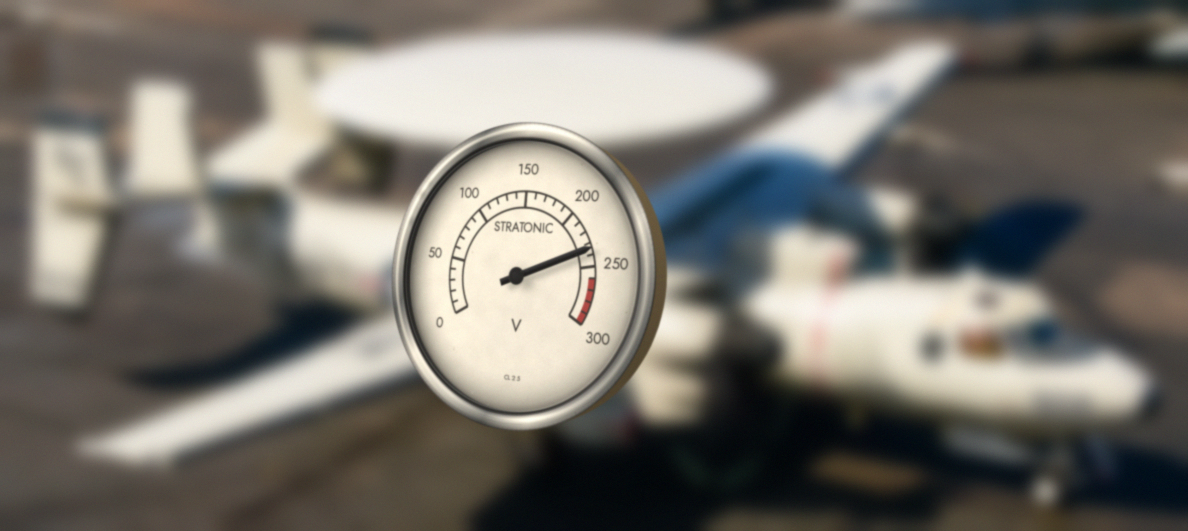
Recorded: 235 V
